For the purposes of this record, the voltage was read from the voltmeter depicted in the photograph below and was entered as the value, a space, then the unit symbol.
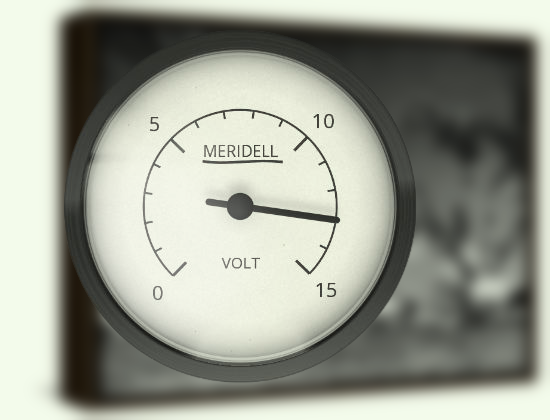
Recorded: 13 V
